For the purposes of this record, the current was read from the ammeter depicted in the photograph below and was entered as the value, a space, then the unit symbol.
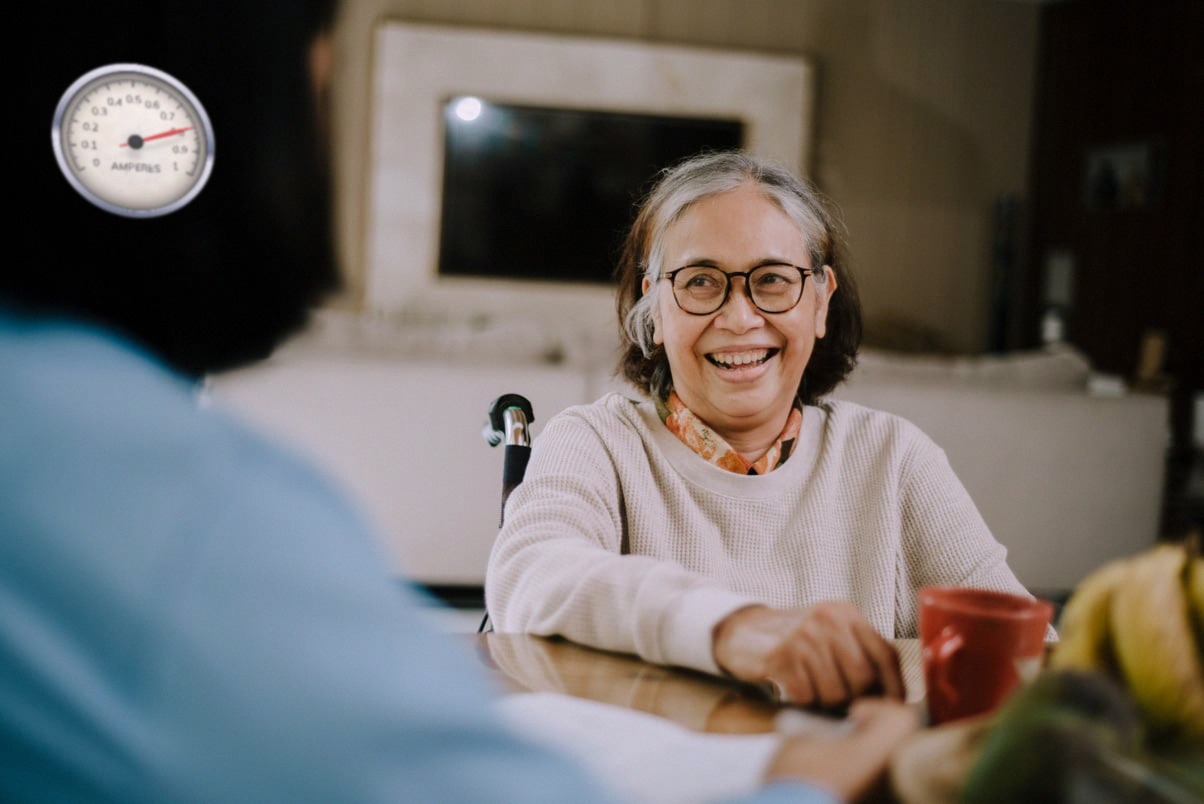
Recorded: 0.8 A
